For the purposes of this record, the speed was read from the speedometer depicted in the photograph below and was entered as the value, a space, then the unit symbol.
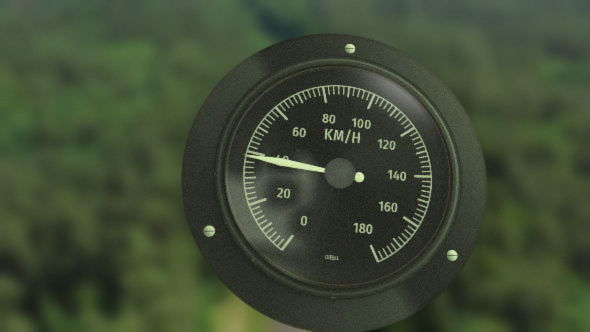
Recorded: 38 km/h
